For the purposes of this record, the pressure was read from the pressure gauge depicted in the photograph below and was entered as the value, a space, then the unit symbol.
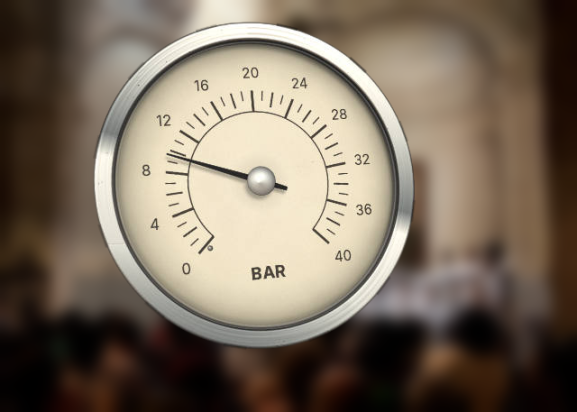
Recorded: 9.5 bar
